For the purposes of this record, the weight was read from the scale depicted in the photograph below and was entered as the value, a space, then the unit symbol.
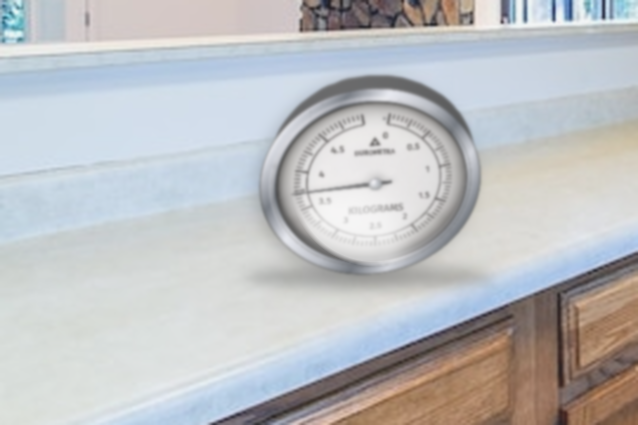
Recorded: 3.75 kg
